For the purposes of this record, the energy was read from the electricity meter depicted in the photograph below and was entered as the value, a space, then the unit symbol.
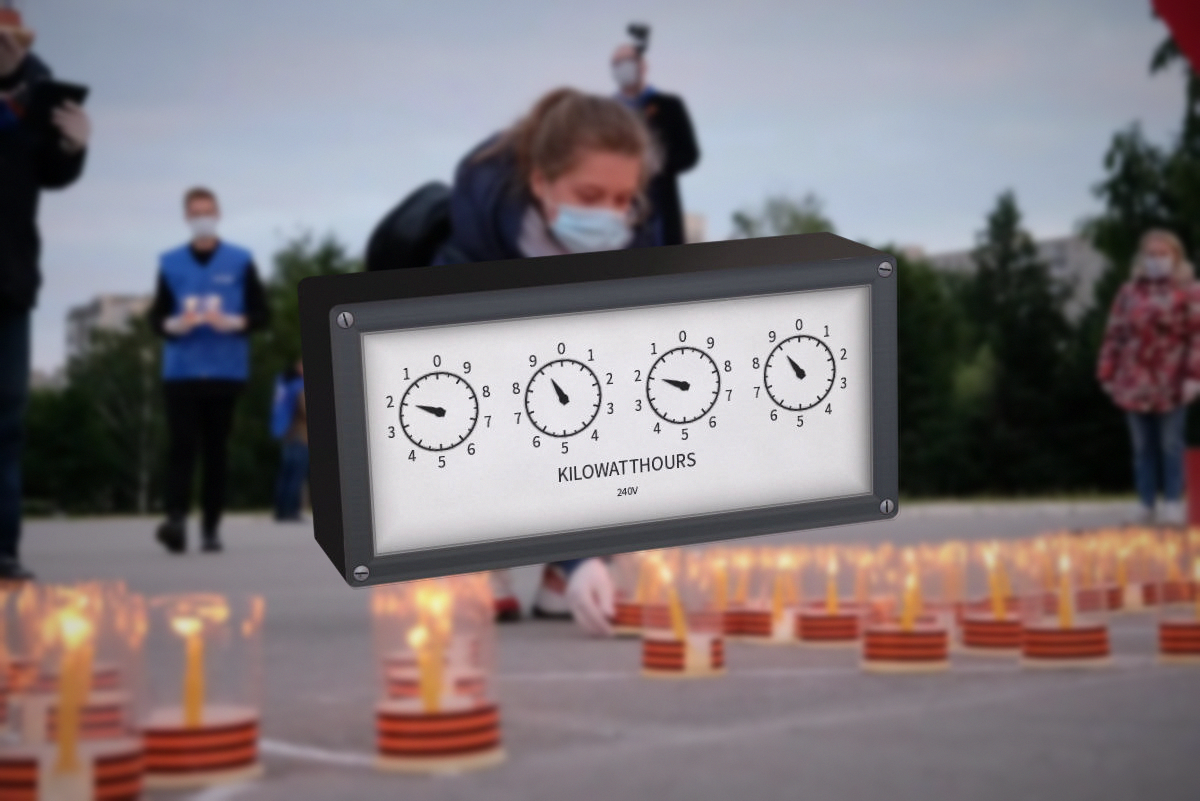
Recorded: 1919 kWh
